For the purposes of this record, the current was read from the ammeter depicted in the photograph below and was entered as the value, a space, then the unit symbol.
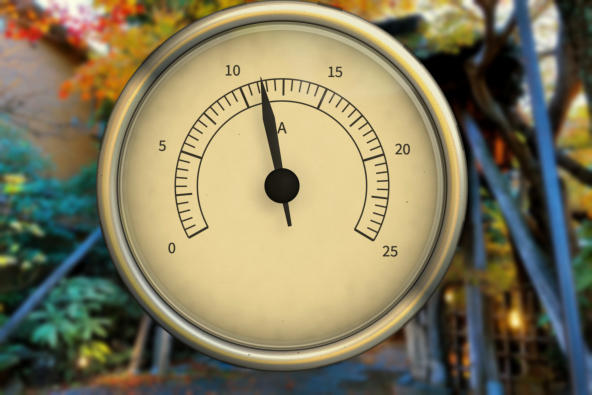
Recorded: 11.25 A
